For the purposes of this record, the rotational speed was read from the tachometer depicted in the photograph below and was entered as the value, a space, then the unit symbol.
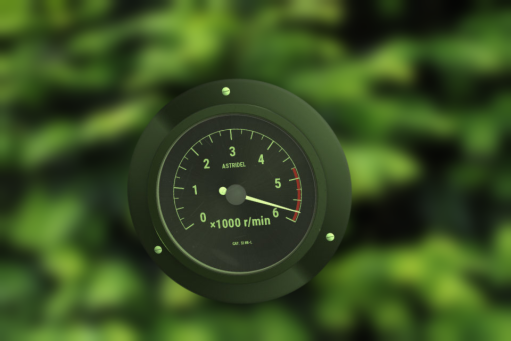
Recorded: 5750 rpm
